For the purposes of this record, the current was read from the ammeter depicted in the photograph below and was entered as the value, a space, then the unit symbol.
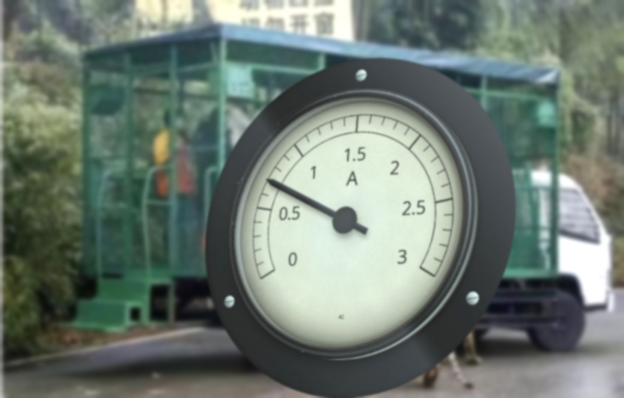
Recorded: 0.7 A
